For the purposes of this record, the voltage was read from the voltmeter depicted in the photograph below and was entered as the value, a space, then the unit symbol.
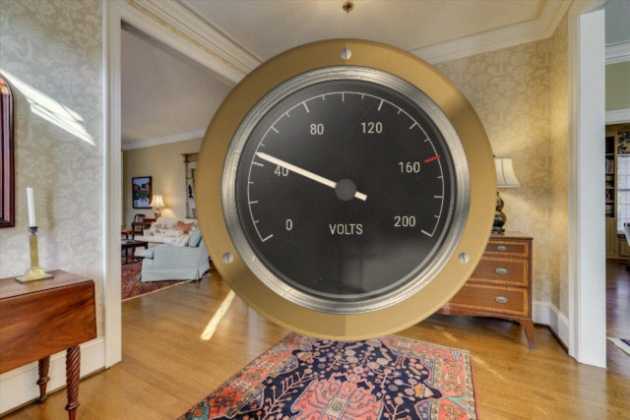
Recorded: 45 V
